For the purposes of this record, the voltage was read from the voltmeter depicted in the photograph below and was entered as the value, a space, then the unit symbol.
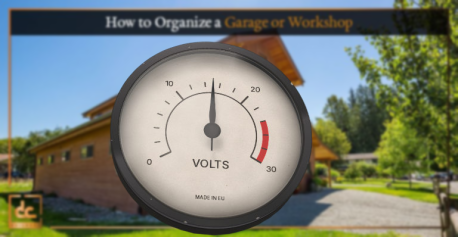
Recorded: 15 V
